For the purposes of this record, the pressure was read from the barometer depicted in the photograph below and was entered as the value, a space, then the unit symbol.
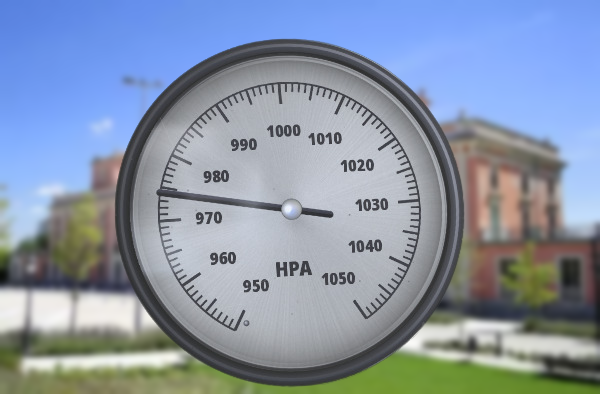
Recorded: 974 hPa
